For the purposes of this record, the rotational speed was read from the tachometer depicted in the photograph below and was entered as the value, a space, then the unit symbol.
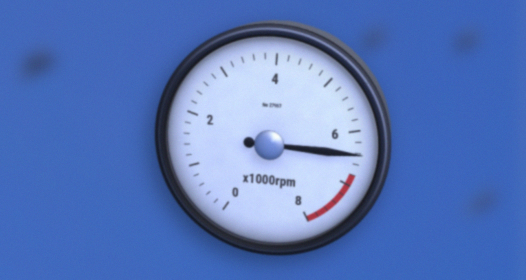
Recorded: 6400 rpm
